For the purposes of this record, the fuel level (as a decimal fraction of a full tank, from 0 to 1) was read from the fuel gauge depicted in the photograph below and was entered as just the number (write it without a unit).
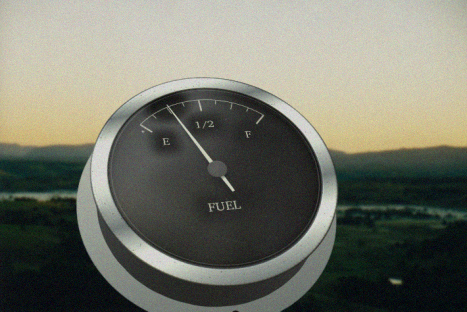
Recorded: 0.25
